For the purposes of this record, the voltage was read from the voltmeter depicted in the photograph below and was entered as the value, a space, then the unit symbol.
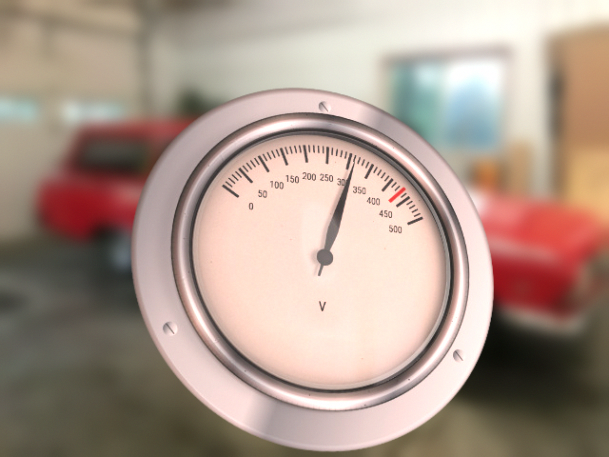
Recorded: 310 V
